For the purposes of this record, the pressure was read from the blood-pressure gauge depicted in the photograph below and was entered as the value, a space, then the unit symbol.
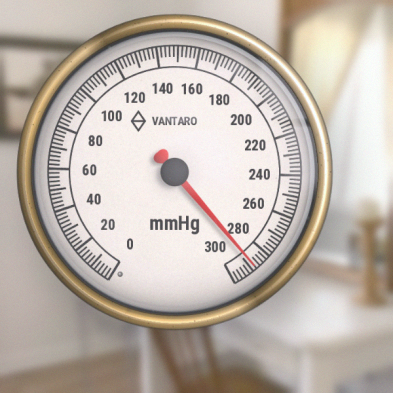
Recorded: 288 mmHg
